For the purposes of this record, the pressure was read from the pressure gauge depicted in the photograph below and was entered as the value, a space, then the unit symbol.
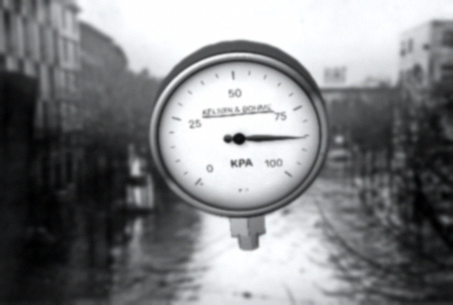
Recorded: 85 kPa
